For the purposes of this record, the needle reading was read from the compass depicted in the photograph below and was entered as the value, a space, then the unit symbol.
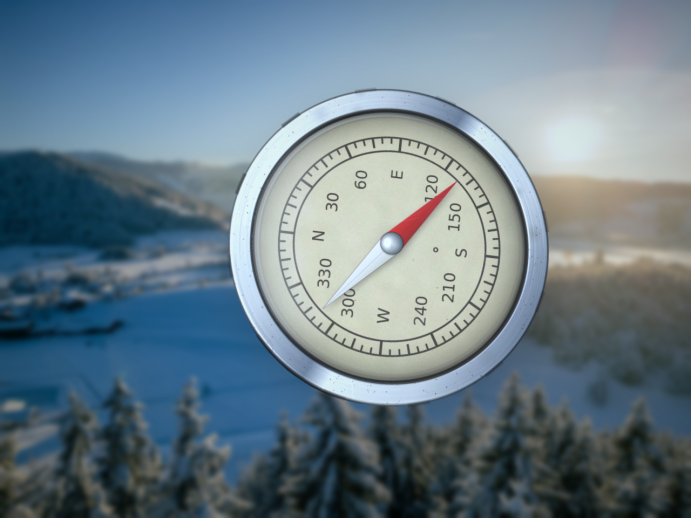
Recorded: 130 °
